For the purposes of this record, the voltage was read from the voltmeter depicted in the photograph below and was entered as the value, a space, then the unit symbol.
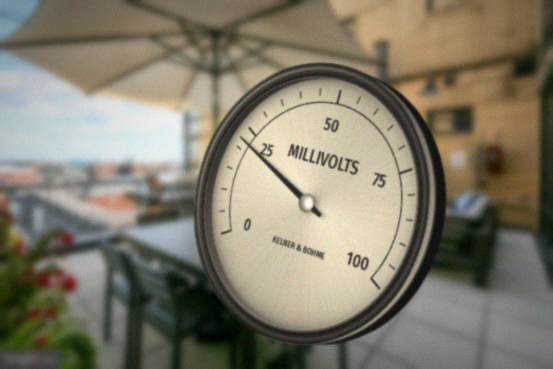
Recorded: 22.5 mV
